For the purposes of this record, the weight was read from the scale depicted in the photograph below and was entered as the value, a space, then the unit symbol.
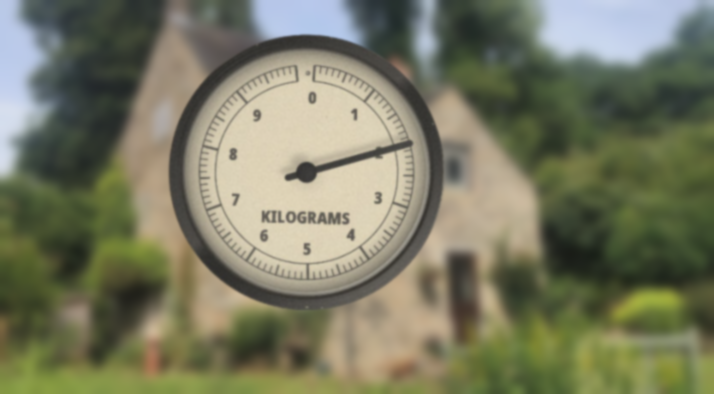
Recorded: 2 kg
